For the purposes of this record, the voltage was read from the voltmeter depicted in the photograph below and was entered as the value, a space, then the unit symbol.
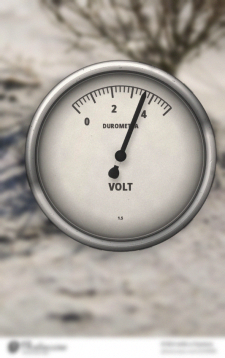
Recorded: 3.6 V
